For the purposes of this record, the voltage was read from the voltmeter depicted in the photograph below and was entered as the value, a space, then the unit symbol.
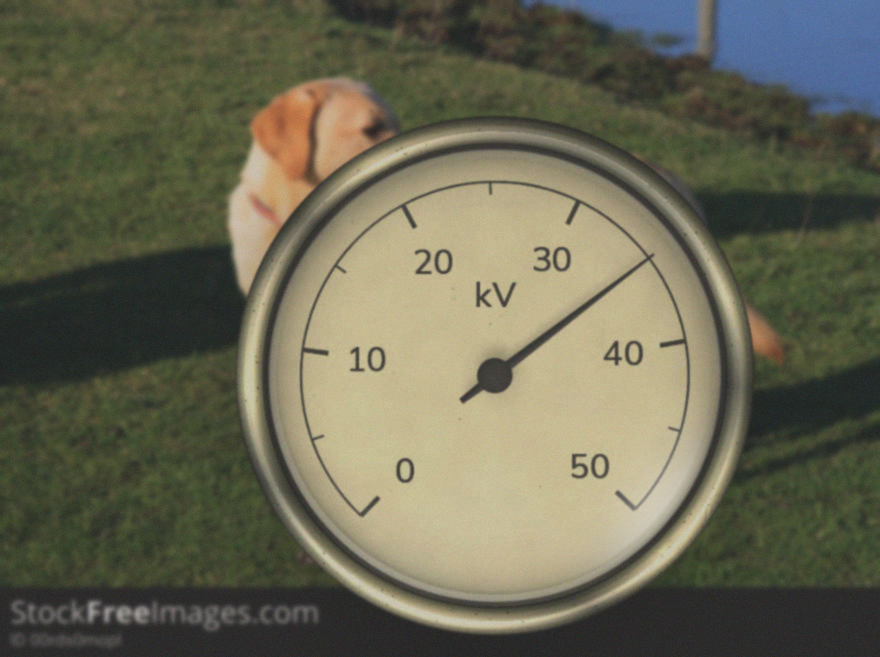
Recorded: 35 kV
